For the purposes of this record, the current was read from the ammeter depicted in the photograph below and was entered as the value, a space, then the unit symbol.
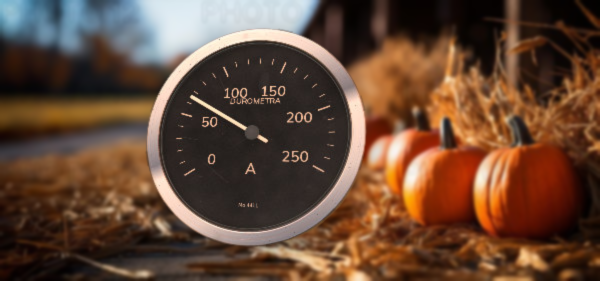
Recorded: 65 A
